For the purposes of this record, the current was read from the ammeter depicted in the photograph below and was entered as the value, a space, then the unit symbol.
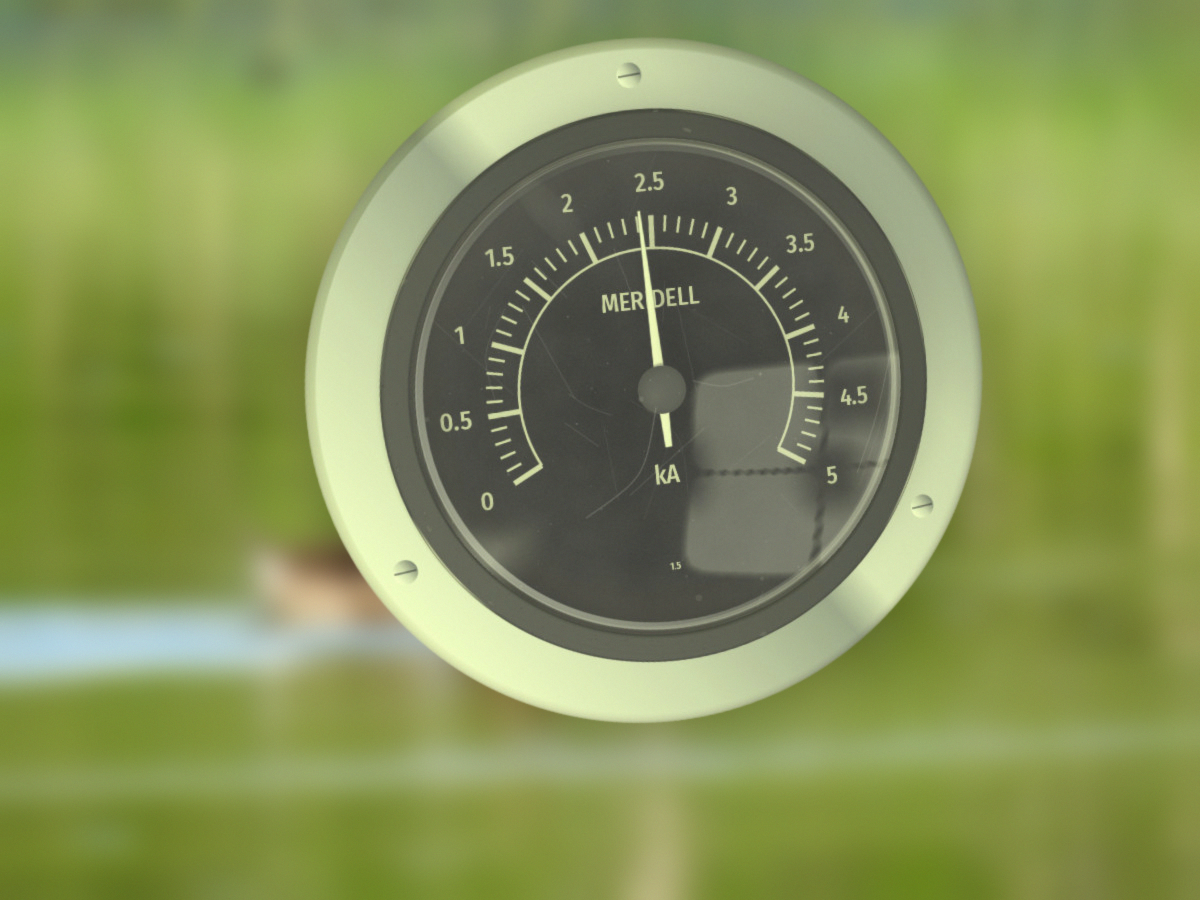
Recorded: 2.4 kA
